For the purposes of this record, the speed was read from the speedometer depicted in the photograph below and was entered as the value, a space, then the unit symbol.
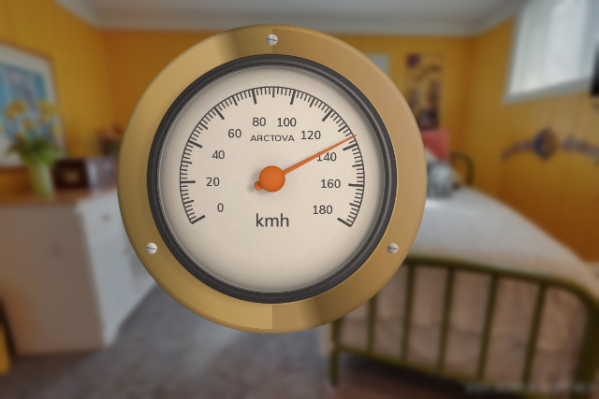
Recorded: 136 km/h
